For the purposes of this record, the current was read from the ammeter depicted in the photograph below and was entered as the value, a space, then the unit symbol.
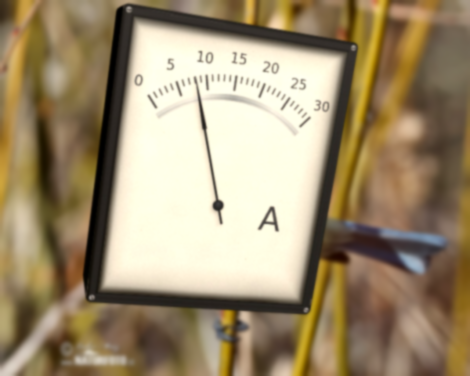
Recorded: 8 A
